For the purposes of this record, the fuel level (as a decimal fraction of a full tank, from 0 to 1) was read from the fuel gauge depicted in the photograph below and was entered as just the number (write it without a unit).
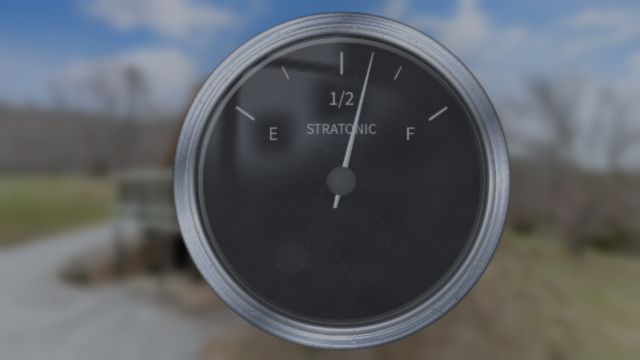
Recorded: 0.625
